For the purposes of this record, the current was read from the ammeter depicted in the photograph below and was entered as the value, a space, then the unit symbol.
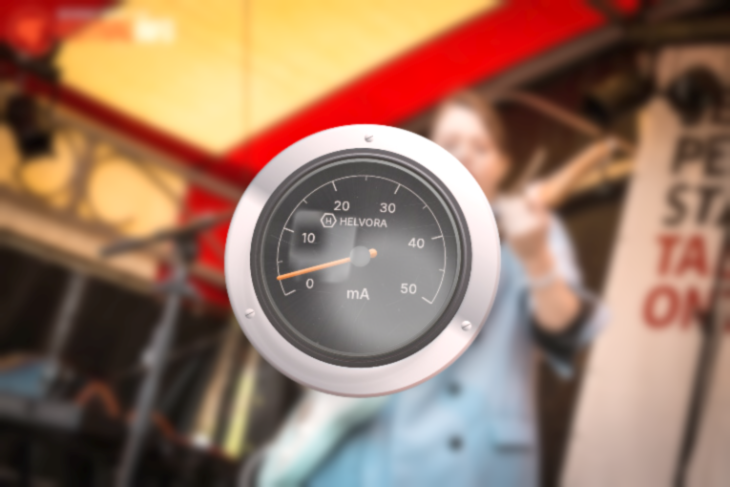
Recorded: 2.5 mA
